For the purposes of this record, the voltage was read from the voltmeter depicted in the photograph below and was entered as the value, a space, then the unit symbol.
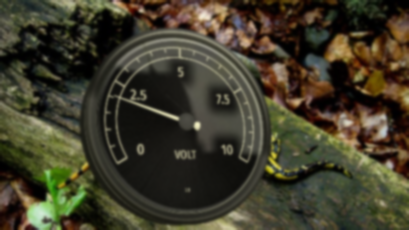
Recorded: 2 V
